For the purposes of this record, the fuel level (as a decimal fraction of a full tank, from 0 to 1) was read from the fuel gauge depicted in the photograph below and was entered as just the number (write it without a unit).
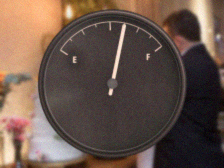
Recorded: 0.625
